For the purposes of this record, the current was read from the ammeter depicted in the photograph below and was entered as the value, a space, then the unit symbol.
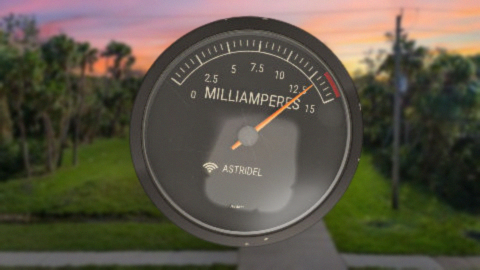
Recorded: 13 mA
